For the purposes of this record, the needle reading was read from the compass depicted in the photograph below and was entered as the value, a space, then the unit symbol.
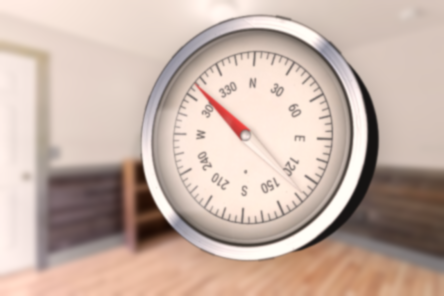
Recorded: 310 °
